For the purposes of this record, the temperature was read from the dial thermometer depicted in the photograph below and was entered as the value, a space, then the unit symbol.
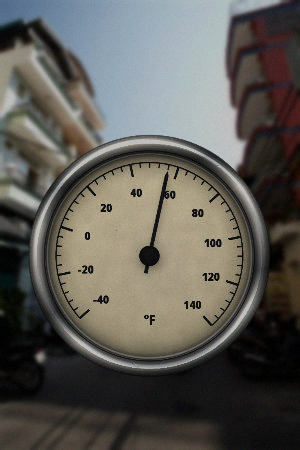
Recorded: 56 °F
